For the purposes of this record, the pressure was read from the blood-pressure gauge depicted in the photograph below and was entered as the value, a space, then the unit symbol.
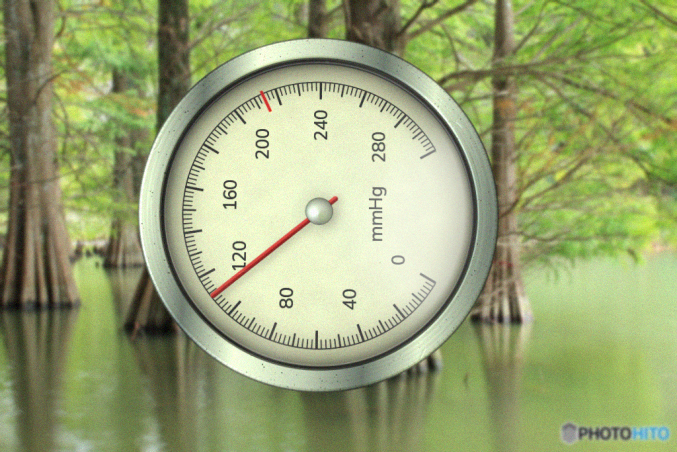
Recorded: 110 mmHg
